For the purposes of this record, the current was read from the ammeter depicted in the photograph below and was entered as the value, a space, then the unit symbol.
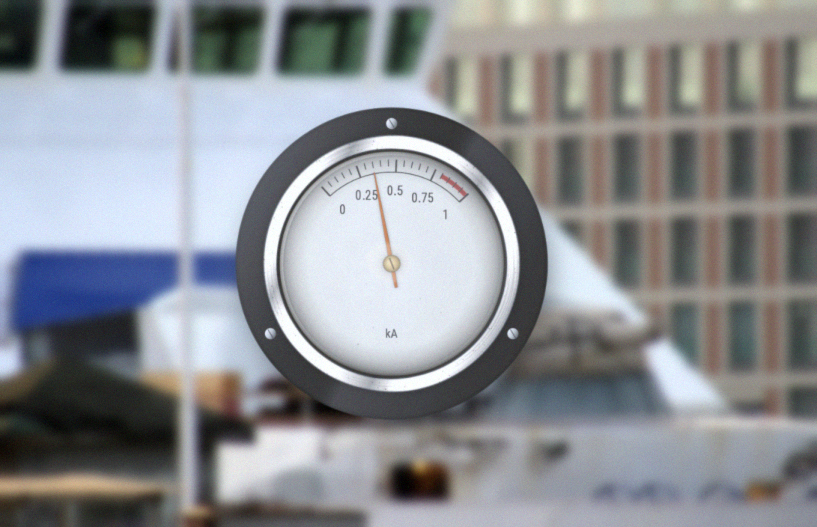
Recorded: 0.35 kA
